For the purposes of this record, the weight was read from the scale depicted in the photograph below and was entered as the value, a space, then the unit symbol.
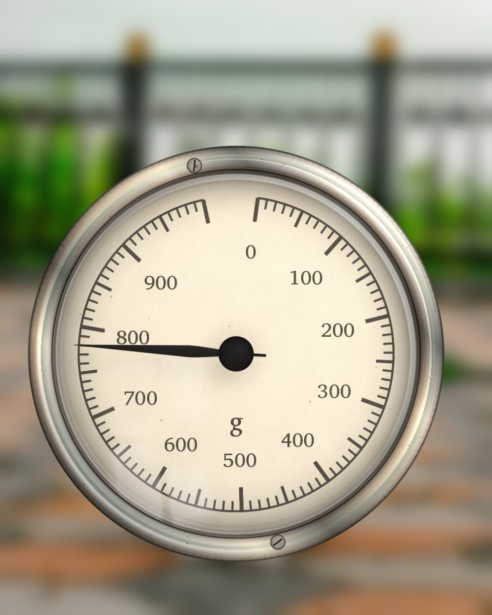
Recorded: 780 g
